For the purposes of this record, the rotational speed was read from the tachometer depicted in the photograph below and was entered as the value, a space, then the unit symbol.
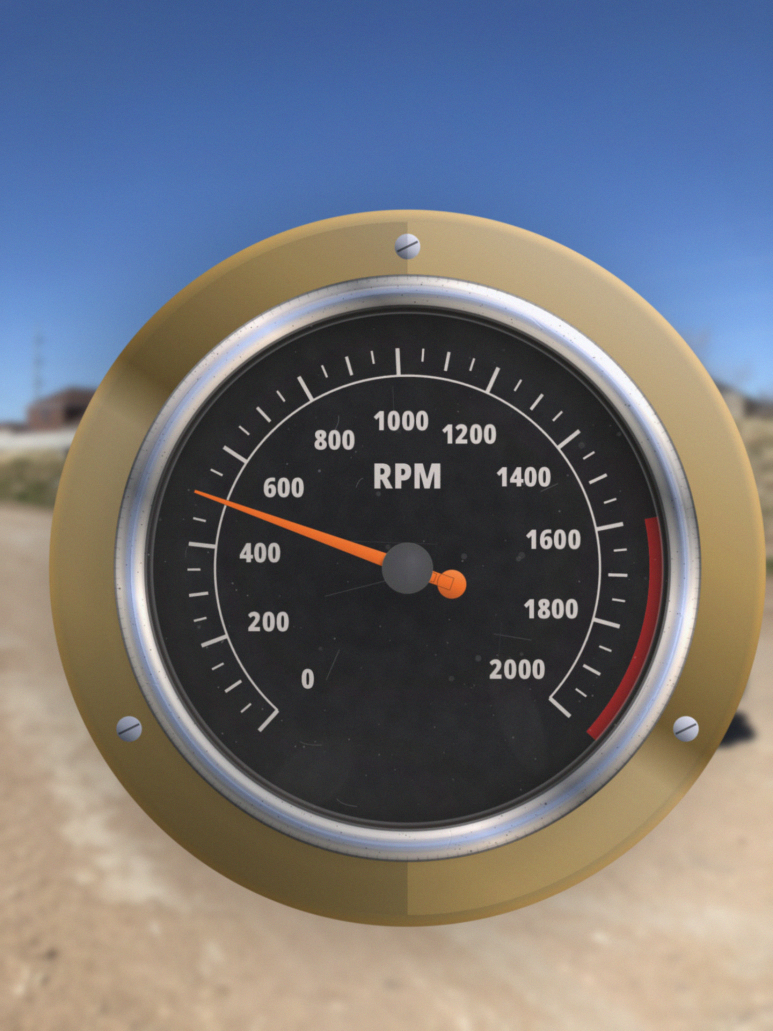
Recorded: 500 rpm
